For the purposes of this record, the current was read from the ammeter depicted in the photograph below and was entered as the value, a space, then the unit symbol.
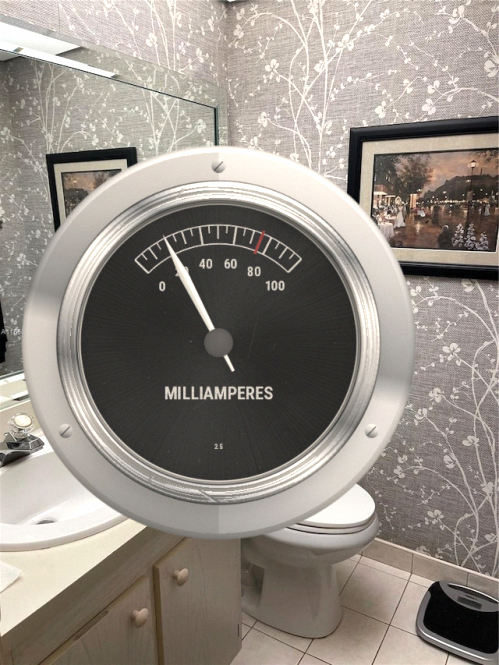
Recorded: 20 mA
